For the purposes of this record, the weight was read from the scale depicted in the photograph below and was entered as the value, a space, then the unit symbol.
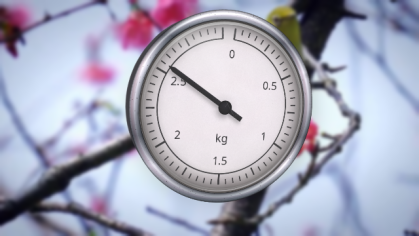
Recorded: 2.55 kg
